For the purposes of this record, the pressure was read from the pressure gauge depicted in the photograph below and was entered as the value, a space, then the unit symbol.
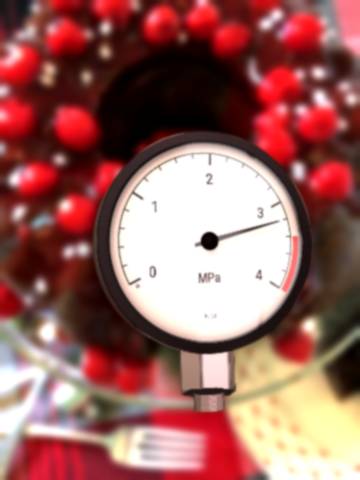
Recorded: 3.2 MPa
